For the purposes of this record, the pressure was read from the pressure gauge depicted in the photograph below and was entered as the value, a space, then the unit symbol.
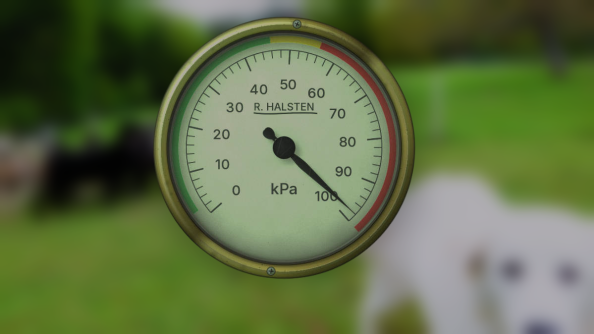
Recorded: 98 kPa
